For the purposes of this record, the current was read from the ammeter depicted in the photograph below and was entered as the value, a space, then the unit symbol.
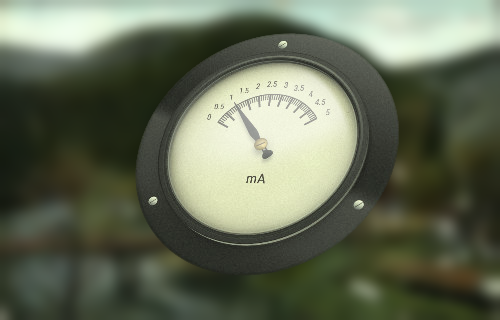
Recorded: 1 mA
